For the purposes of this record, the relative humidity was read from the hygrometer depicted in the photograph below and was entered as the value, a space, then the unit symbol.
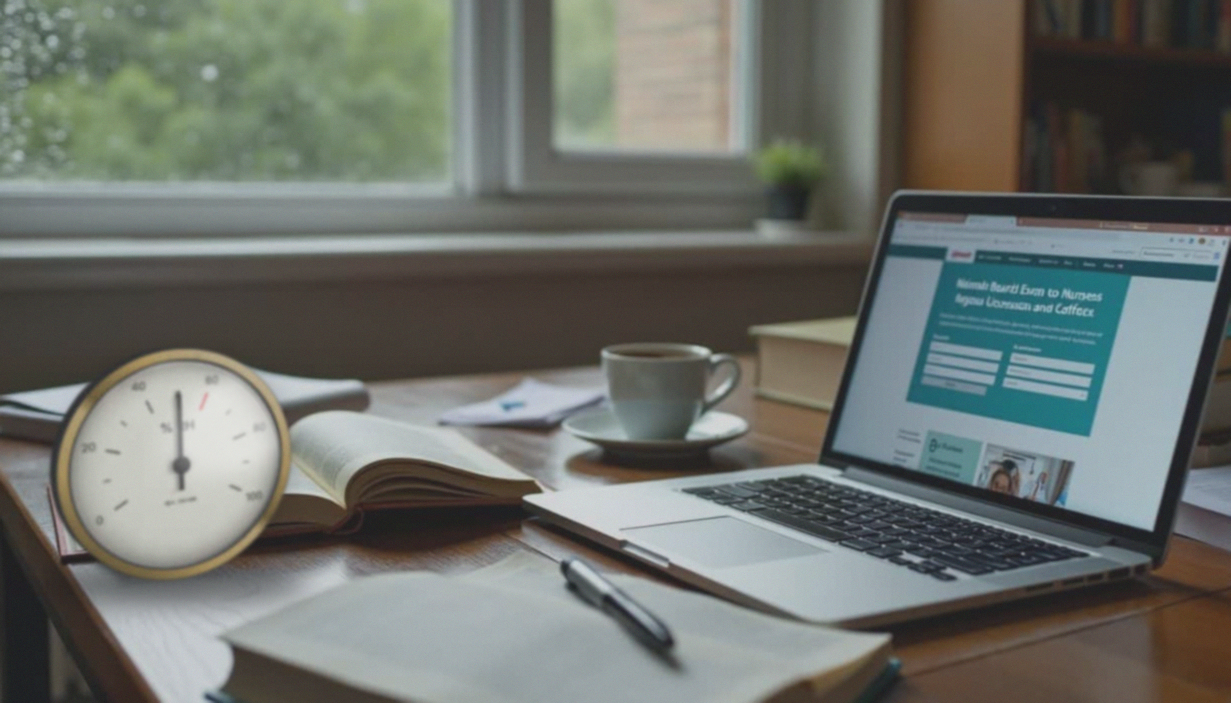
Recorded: 50 %
